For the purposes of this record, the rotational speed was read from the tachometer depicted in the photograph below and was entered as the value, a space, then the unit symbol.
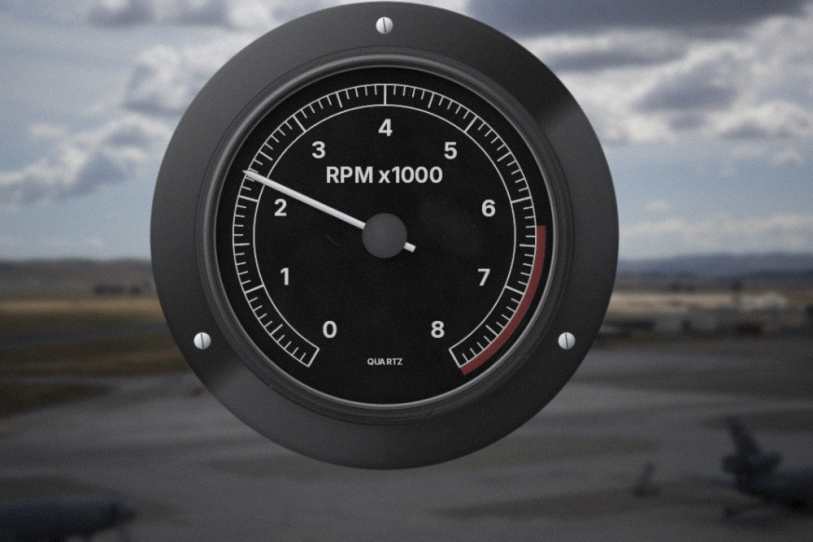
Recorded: 2250 rpm
